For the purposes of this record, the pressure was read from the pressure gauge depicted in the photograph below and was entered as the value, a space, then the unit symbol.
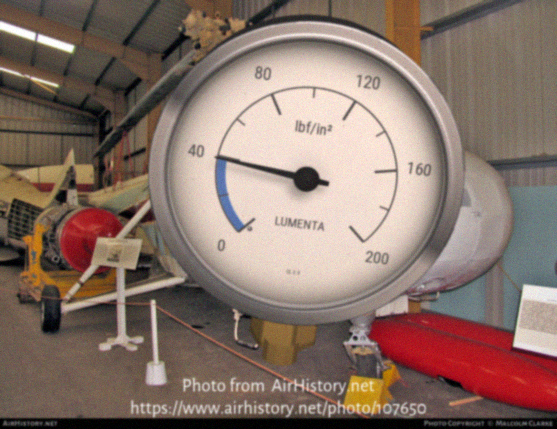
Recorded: 40 psi
